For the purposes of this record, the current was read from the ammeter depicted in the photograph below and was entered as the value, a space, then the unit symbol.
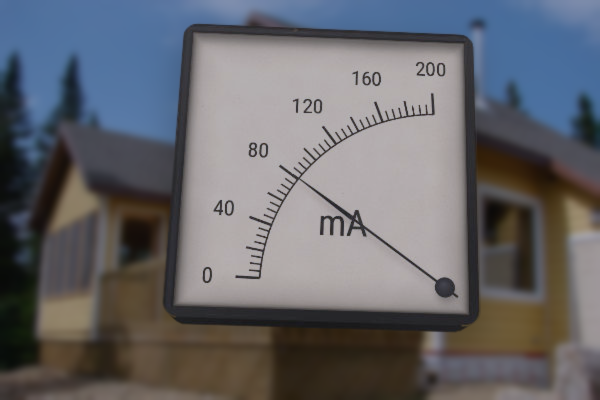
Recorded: 80 mA
